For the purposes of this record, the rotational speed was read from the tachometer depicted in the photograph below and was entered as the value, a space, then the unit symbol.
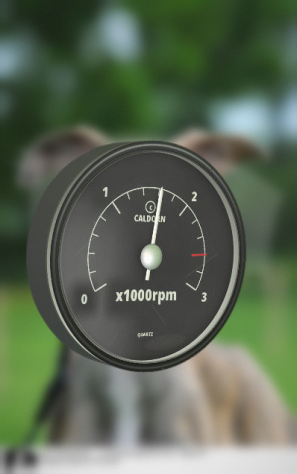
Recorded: 1600 rpm
